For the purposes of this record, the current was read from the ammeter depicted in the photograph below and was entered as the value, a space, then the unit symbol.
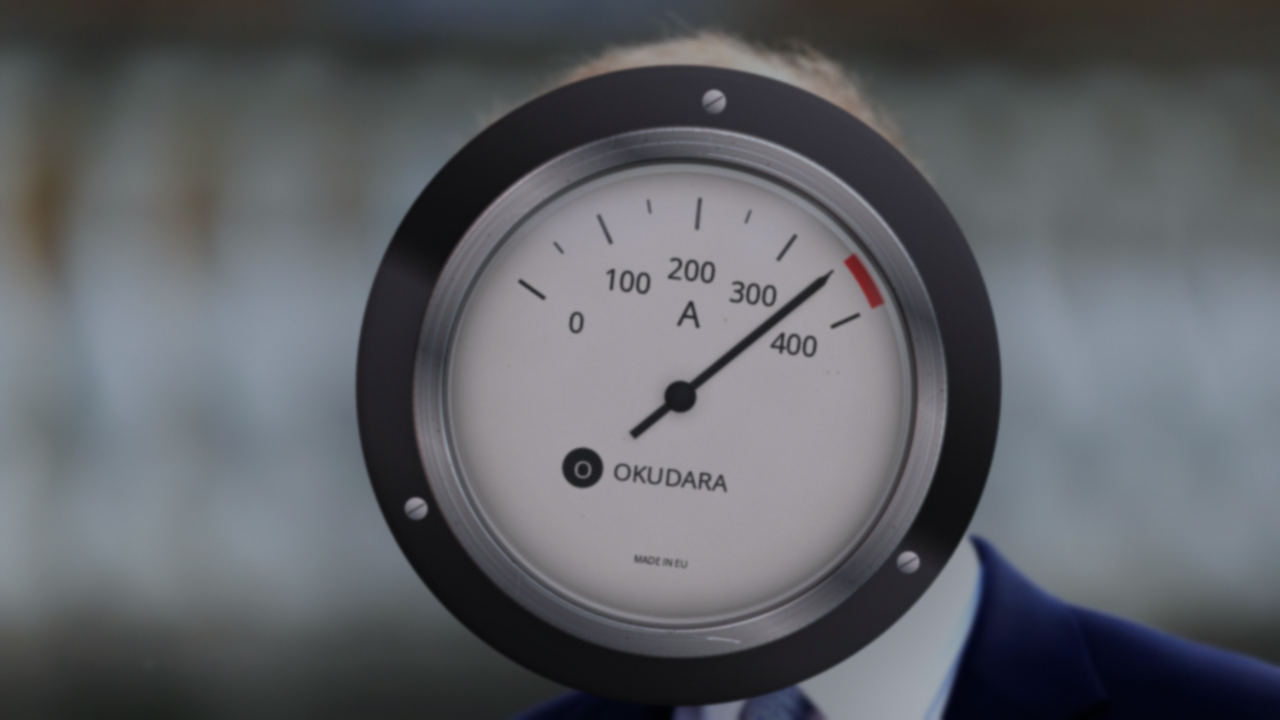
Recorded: 350 A
